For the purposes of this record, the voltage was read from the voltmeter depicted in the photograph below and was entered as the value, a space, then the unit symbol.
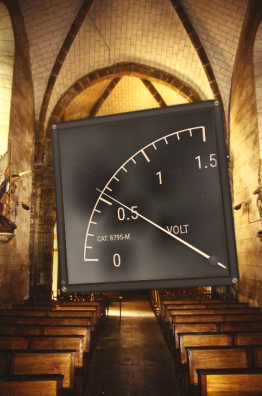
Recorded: 0.55 V
